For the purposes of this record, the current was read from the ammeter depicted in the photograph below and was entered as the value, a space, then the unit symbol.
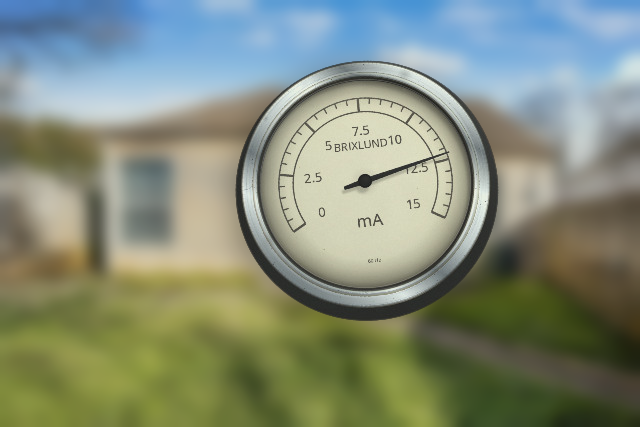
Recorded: 12.25 mA
